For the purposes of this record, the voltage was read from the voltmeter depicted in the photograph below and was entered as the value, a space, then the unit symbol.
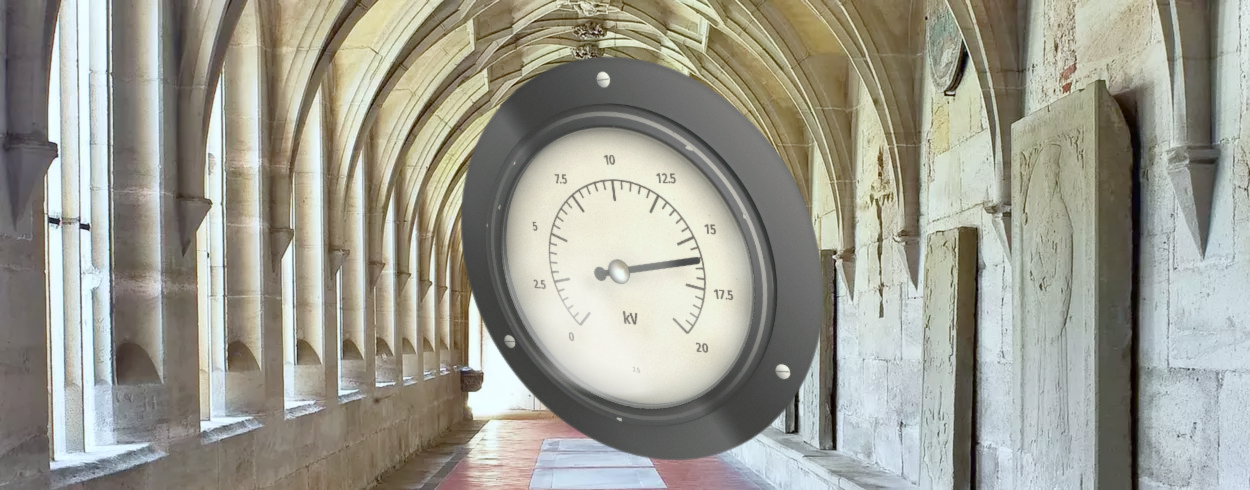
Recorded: 16 kV
